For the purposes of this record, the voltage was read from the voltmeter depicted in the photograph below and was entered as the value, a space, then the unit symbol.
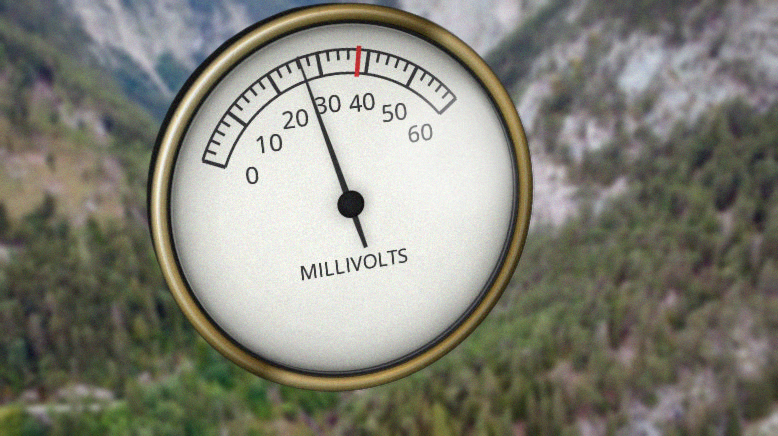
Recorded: 26 mV
